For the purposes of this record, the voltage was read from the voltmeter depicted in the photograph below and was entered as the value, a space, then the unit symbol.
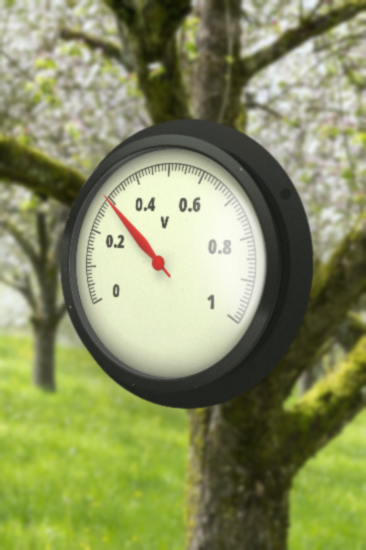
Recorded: 0.3 V
